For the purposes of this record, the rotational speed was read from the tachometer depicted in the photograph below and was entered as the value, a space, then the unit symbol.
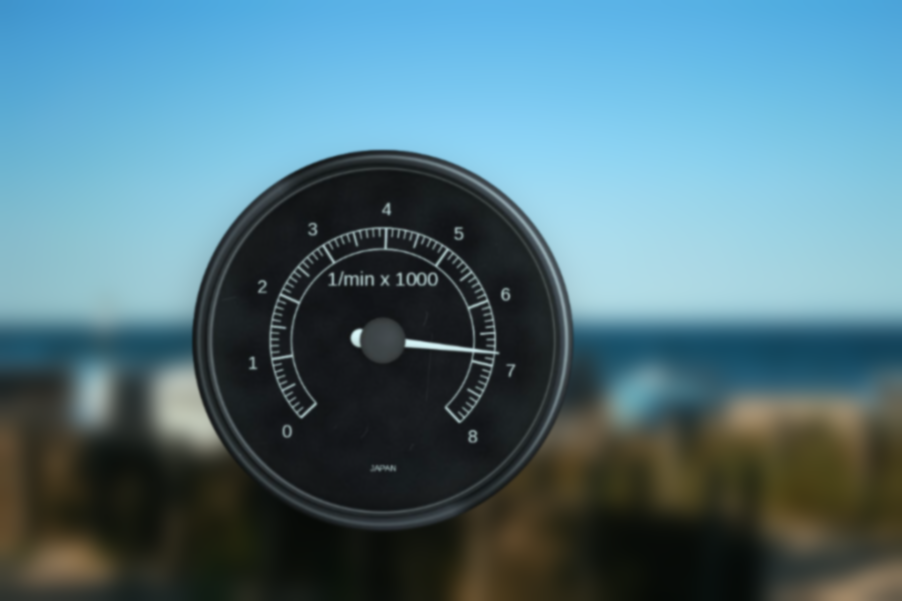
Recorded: 6800 rpm
